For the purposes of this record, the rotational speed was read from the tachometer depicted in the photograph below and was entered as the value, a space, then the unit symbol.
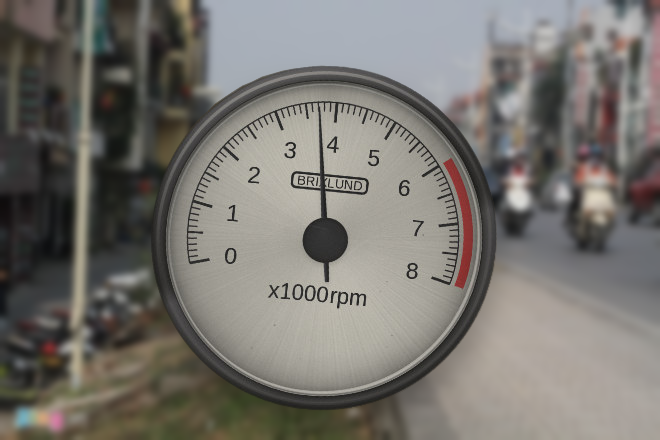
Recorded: 3700 rpm
